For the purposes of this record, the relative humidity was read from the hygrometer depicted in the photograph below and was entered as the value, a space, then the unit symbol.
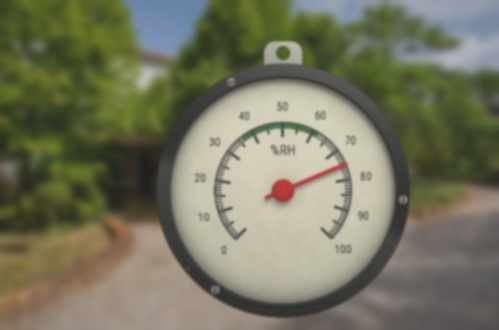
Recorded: 75 %
